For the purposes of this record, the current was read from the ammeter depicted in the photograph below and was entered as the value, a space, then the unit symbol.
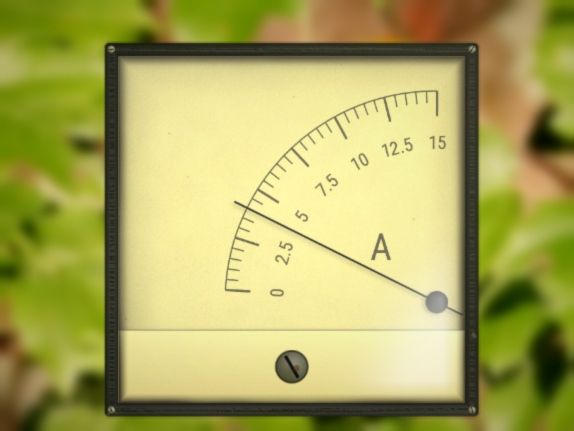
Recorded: 4 A
